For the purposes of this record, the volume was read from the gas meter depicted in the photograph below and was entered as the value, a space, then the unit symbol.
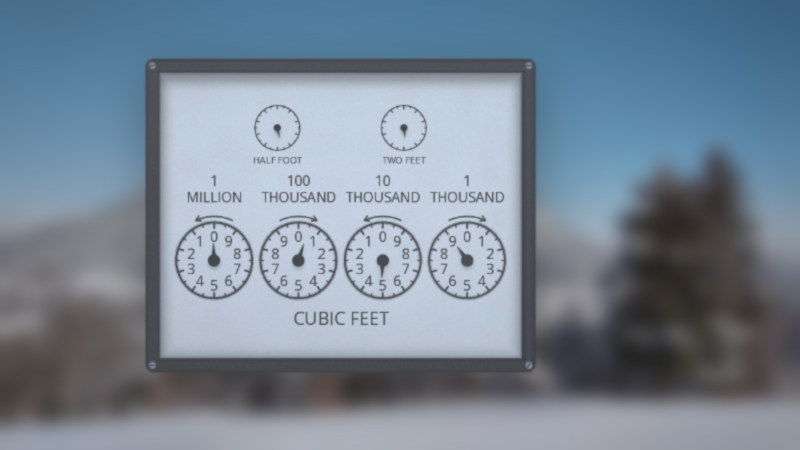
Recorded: 4900 ft³
